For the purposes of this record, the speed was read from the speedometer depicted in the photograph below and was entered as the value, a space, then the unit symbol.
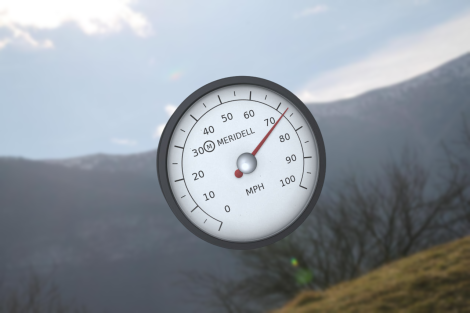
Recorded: 72.5 mph
